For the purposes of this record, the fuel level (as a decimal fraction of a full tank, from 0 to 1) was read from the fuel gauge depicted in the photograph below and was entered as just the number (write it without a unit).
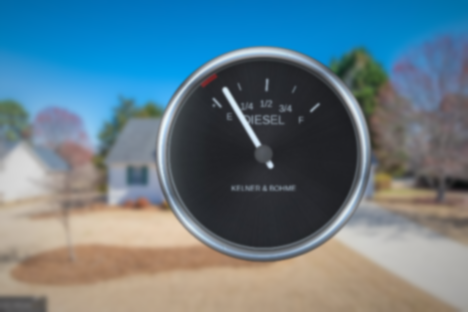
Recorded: 0.125
